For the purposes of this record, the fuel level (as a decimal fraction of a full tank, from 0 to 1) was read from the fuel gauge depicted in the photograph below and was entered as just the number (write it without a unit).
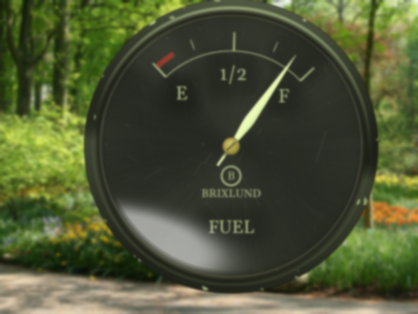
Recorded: 0.875
